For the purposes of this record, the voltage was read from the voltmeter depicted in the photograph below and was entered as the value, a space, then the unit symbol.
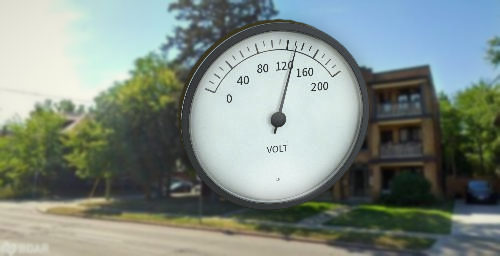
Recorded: 130 V
